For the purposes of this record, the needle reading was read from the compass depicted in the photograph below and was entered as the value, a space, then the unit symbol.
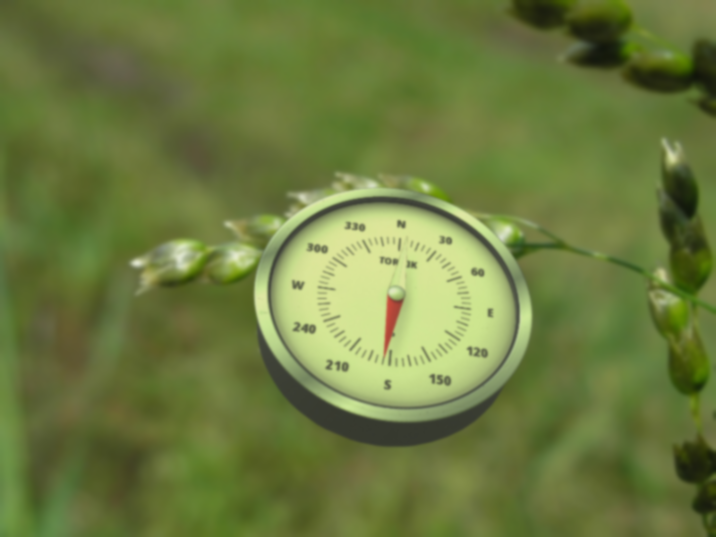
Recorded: 185 °
